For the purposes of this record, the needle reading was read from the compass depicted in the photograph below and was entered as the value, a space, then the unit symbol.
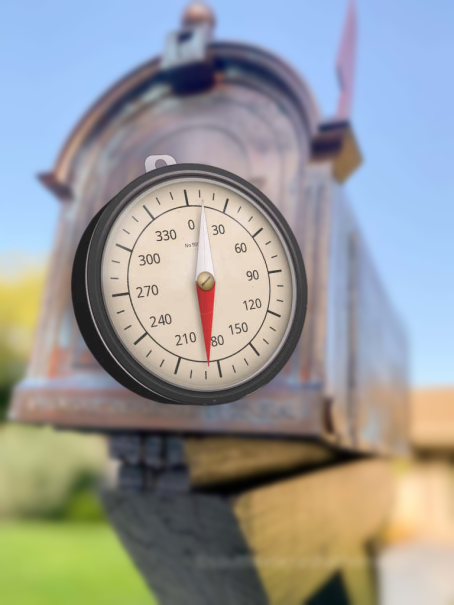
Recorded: 190 °
